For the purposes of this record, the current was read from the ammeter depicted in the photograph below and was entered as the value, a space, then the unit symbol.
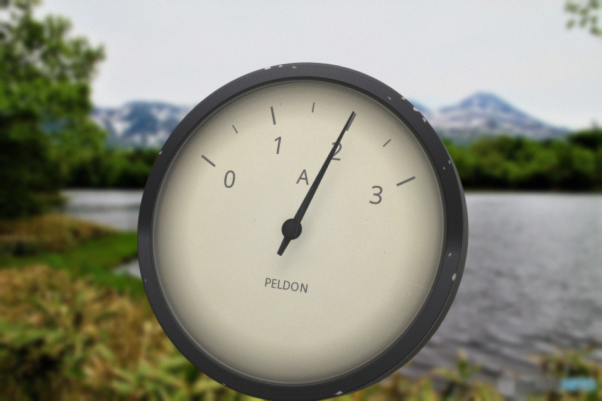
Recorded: 2 A
